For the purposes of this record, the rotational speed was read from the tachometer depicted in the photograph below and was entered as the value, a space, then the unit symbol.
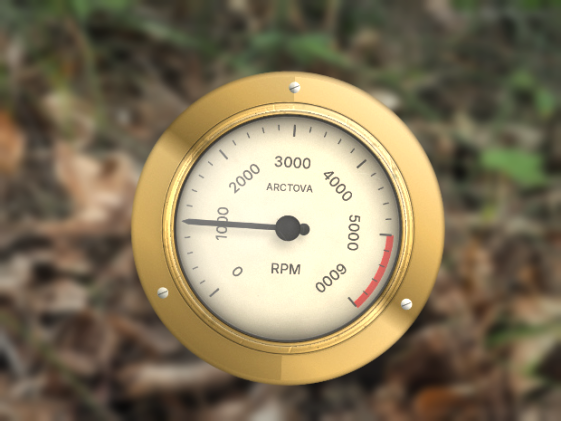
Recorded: 1000 rpm
